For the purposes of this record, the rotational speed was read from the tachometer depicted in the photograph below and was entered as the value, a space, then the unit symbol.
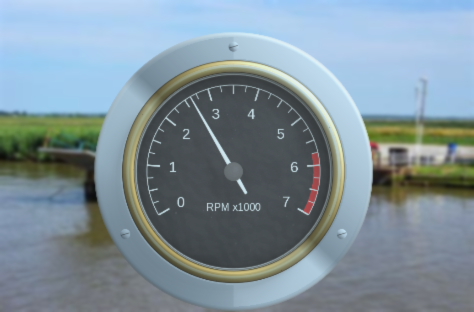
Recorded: 2625 rpm
